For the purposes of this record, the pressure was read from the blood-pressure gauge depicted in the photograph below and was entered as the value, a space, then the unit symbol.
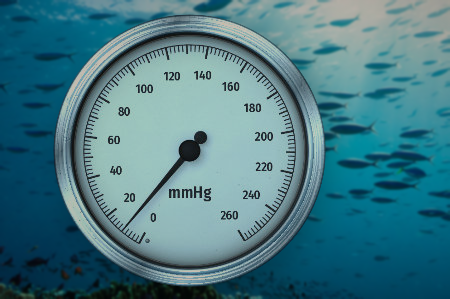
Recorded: 10 mmHg
